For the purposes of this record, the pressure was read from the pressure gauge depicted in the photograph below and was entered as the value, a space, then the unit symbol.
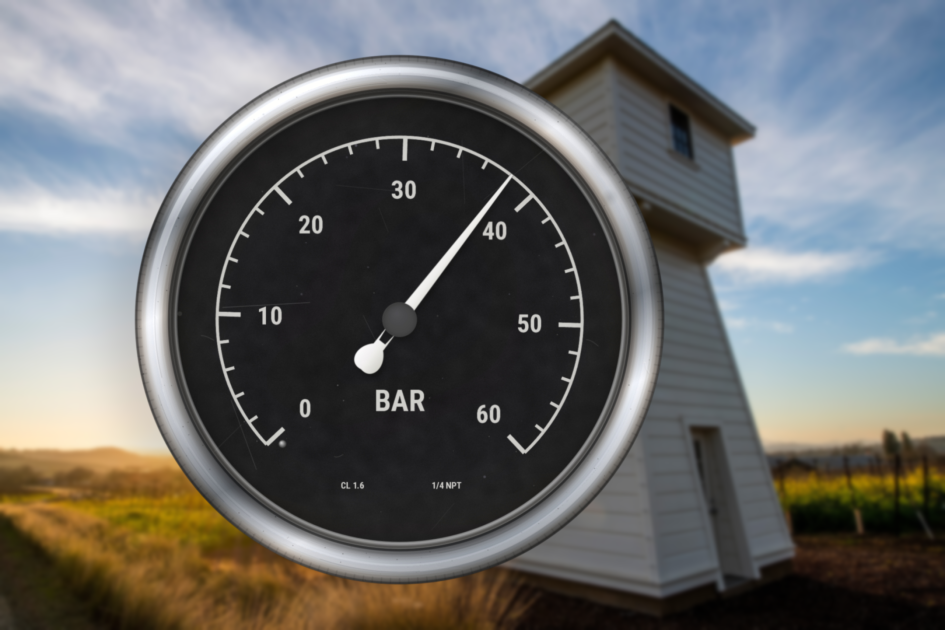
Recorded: 38 bar
